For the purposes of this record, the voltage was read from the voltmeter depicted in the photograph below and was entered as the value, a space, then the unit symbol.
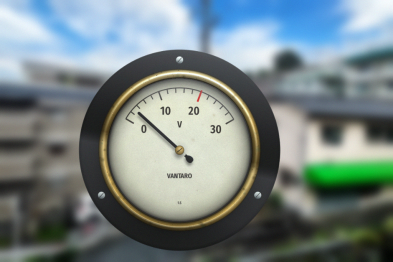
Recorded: 3 V
